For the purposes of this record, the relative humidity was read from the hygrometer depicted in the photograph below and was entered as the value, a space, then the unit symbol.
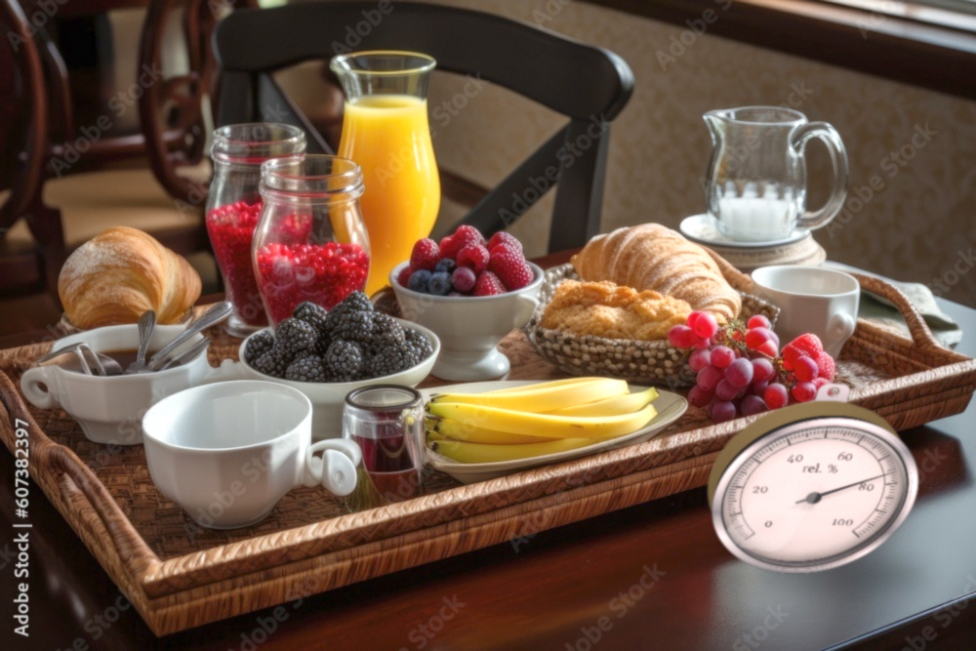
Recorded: 75 %
